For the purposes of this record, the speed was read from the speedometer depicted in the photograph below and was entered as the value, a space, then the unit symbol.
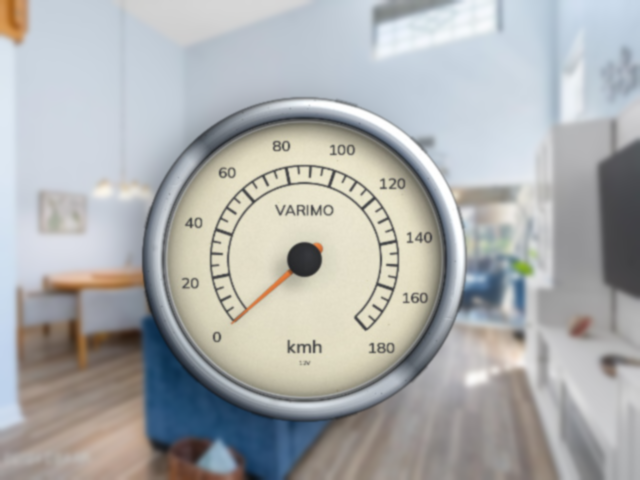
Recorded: 0 km/h
